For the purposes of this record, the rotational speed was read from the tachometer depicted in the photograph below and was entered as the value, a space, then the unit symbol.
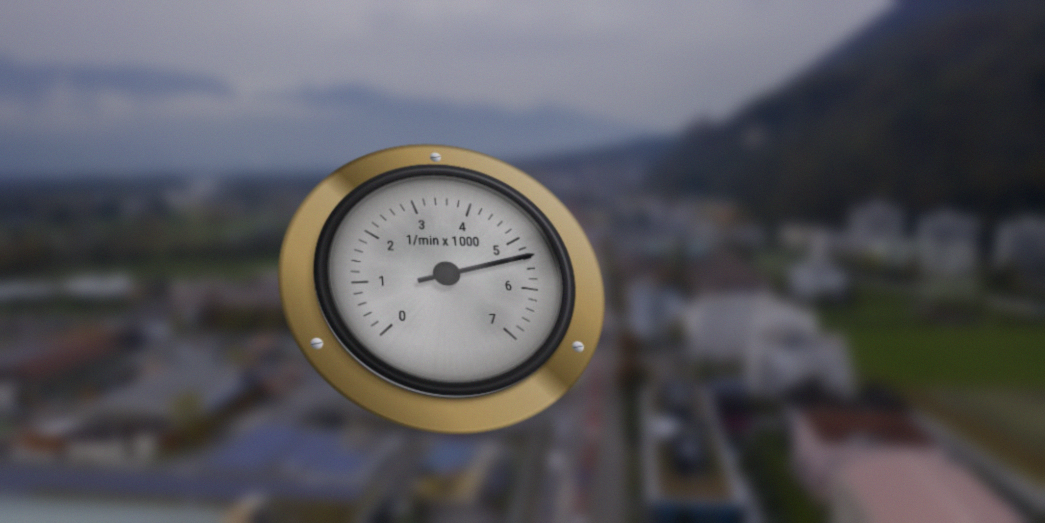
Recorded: 5400 rpm
